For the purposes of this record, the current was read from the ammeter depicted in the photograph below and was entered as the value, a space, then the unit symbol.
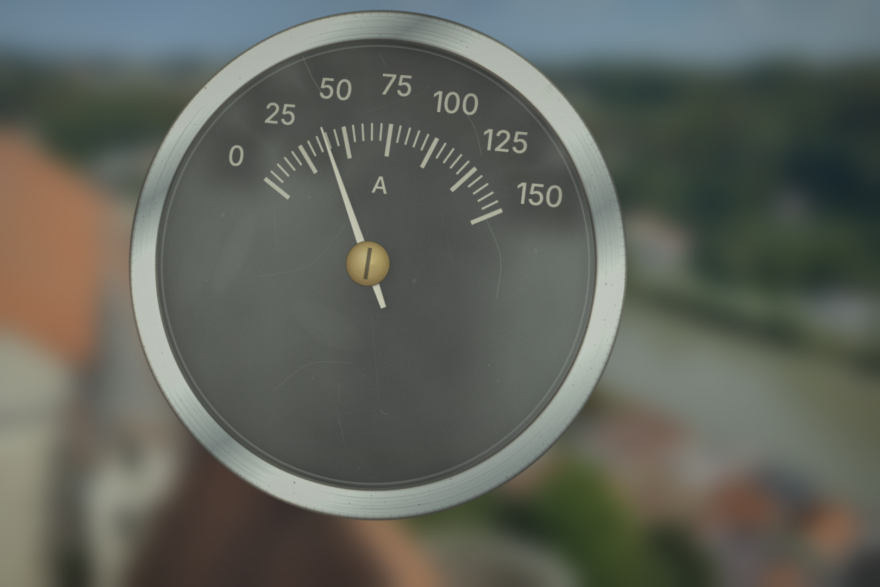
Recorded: 40 A
